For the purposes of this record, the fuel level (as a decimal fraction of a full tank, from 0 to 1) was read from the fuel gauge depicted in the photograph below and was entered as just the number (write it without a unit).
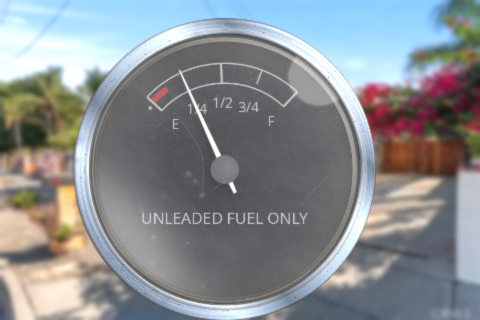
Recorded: 0.25
